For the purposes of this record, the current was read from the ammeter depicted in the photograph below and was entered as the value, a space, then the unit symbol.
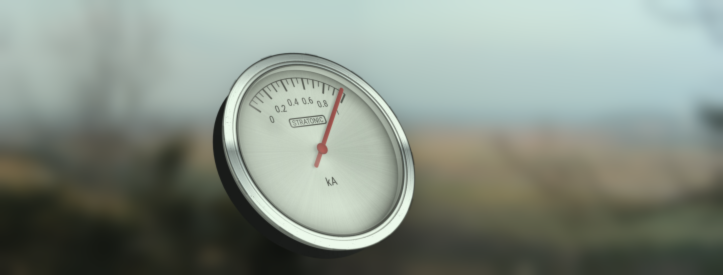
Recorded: 0.95 kA
